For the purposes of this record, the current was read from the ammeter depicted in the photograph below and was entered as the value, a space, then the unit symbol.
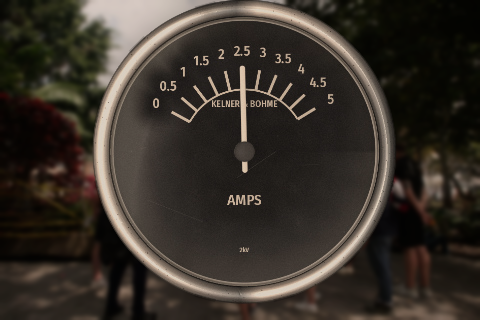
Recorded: 2.5 A
